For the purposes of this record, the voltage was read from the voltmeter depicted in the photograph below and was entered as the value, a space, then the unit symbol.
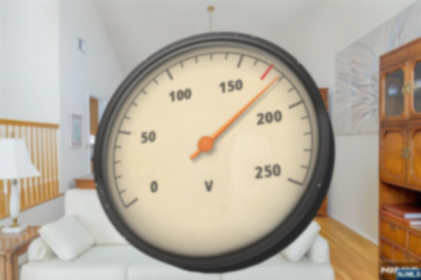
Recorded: 180 V
